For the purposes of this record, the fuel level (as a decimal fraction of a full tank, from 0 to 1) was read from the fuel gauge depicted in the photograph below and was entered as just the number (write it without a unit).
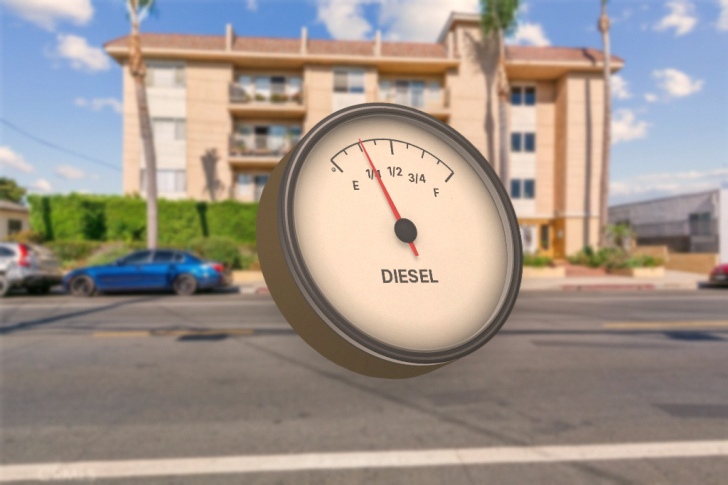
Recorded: 0.25
